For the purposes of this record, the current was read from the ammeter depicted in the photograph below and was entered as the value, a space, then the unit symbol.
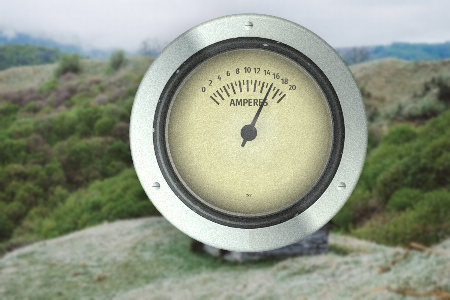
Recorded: 16 A
